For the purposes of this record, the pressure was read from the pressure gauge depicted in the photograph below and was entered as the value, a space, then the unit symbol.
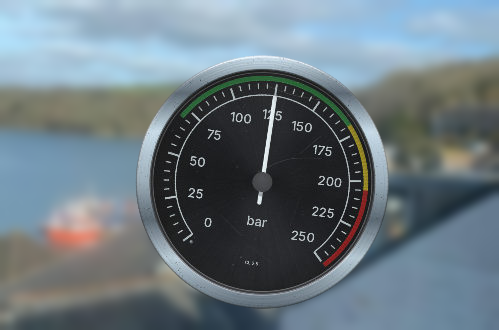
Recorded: 125 bar
